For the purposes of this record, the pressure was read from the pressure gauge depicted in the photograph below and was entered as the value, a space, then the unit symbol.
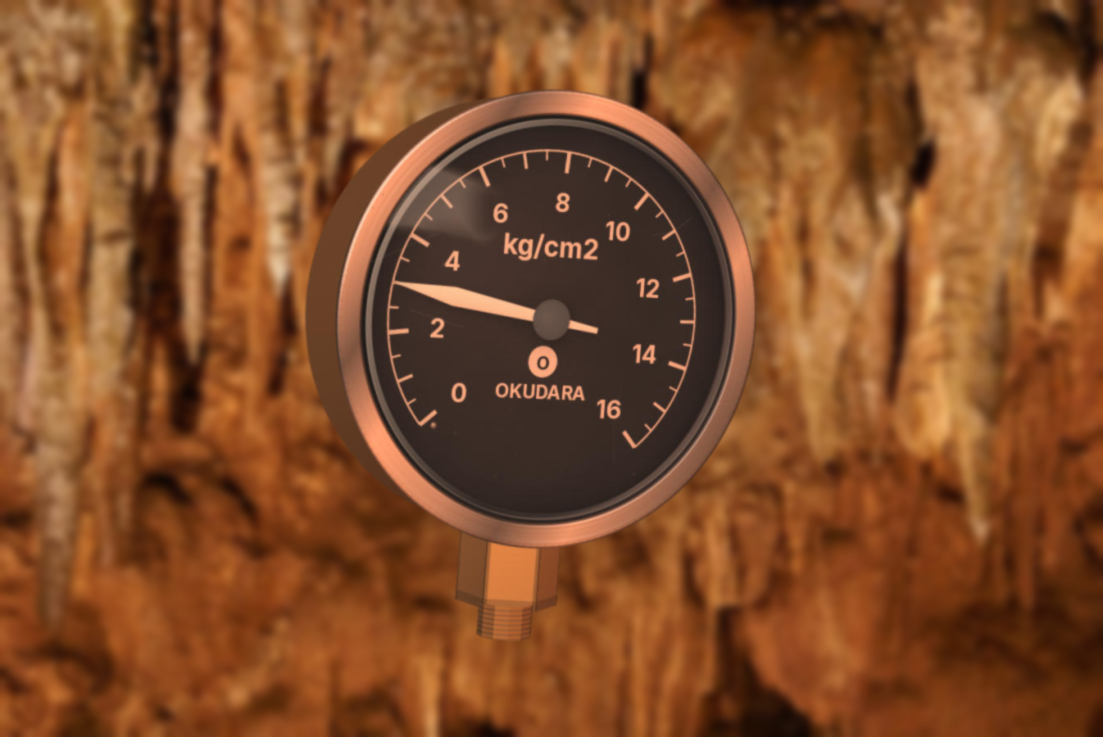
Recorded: 3 kg/cm²
